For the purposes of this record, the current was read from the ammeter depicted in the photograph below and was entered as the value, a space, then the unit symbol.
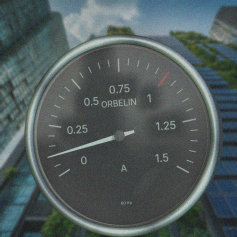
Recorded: 0.1 A
